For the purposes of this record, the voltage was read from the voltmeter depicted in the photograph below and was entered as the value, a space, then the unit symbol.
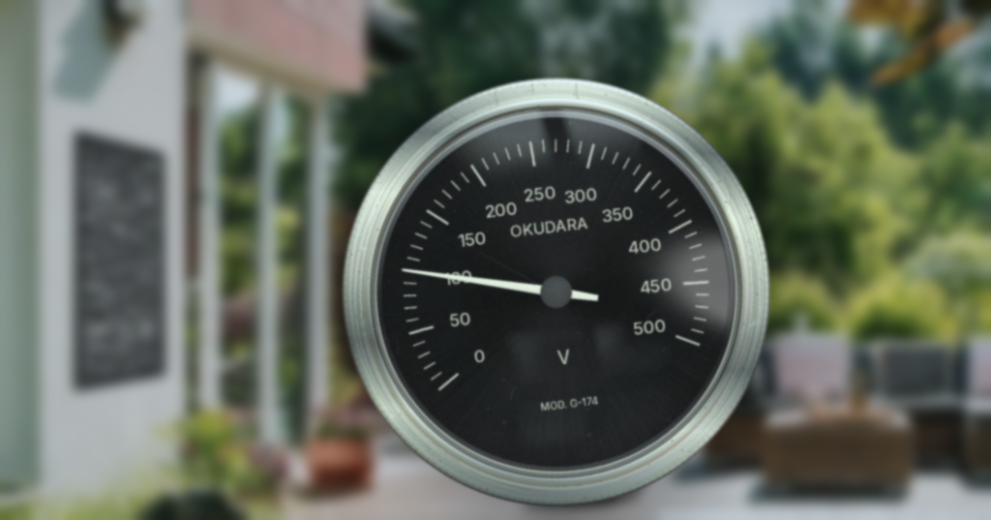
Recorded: 100 V
